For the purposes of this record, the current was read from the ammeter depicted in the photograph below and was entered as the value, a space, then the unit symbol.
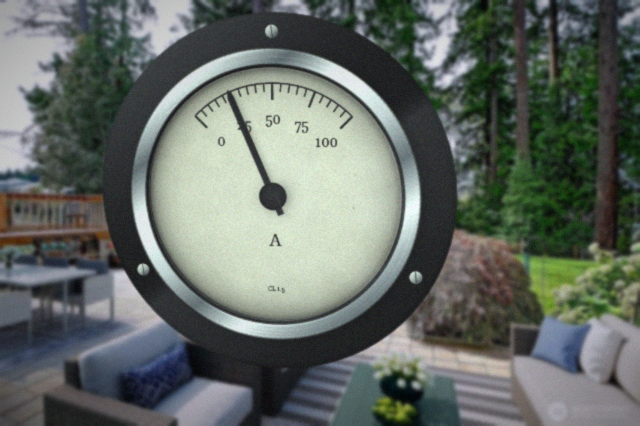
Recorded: 25 A
